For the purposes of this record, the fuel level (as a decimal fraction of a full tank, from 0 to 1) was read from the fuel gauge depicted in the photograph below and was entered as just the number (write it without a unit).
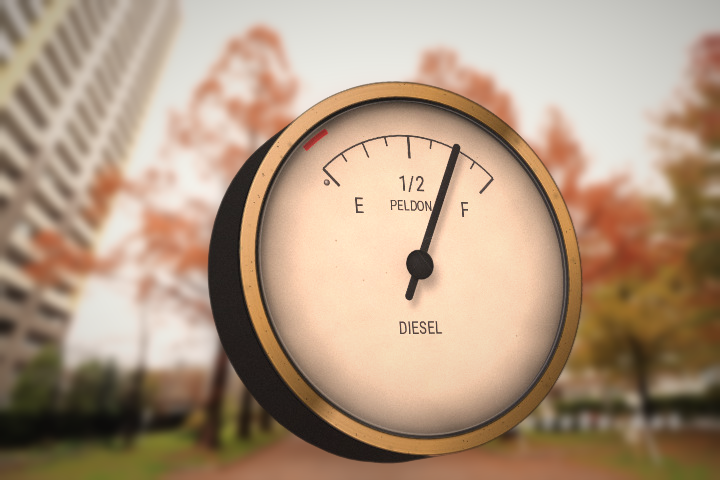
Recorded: 0.75
